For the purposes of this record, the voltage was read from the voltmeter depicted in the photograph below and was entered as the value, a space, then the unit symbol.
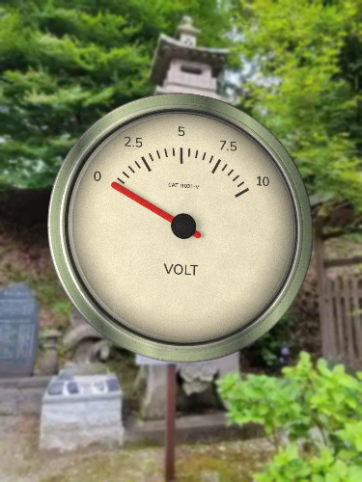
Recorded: 0 V
